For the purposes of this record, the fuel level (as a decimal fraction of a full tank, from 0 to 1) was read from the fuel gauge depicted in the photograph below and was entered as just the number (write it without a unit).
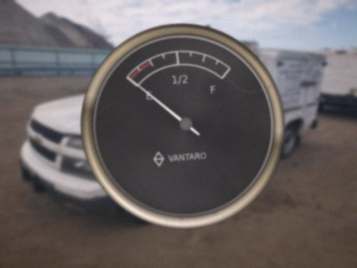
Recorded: 0
